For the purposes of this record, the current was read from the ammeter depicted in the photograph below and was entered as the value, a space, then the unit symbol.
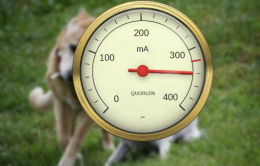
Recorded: 340 mA
